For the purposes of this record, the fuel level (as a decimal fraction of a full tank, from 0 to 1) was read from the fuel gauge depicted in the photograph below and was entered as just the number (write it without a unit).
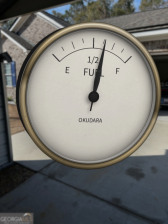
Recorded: 0.625
